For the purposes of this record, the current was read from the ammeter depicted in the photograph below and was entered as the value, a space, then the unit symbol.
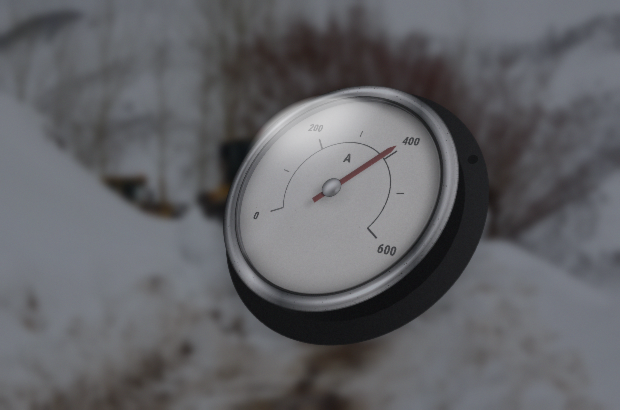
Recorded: 400 A
